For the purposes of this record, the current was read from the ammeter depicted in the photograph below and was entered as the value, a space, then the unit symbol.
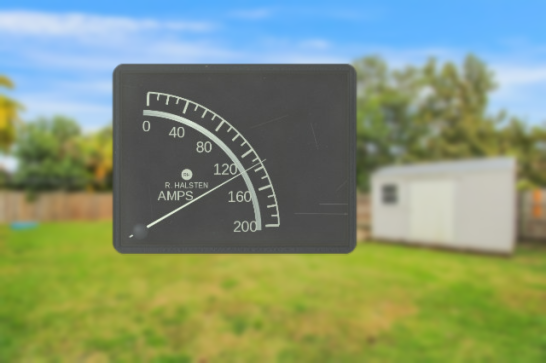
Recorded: 135 A
